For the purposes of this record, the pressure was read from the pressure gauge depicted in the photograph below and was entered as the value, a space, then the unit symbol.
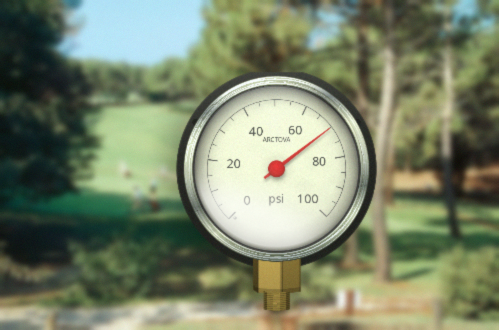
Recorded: 70 psi
